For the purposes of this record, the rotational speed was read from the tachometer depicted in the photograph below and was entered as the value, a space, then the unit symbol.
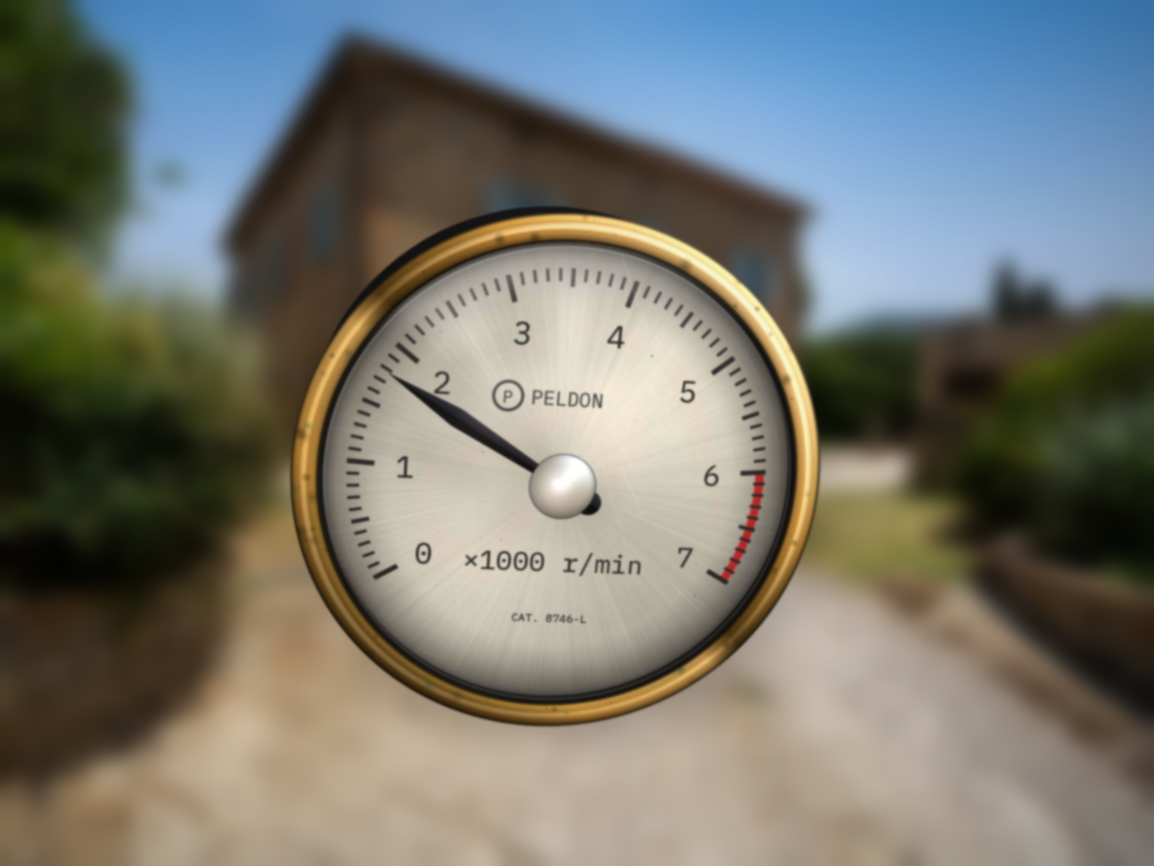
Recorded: 1800 rpm
